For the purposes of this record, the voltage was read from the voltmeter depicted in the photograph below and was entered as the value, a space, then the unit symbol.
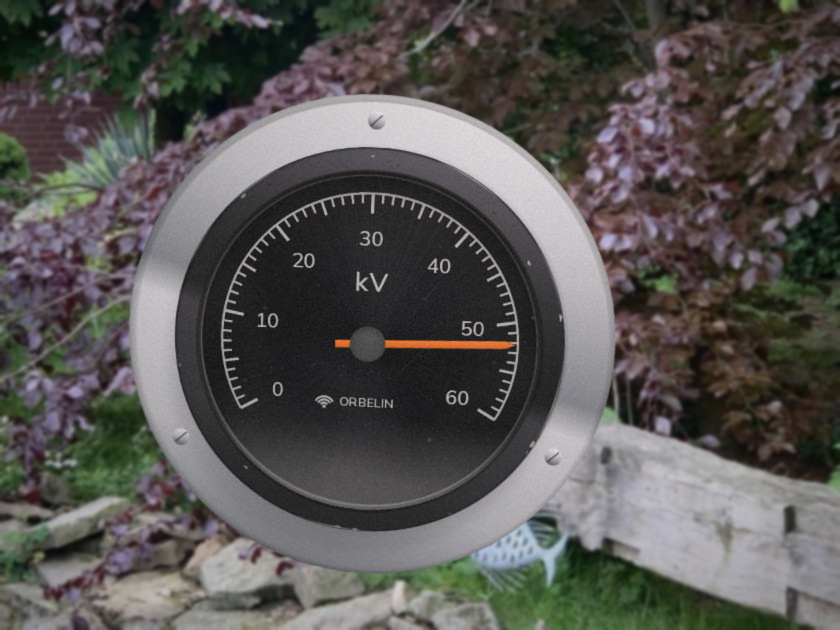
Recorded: 52 kV
